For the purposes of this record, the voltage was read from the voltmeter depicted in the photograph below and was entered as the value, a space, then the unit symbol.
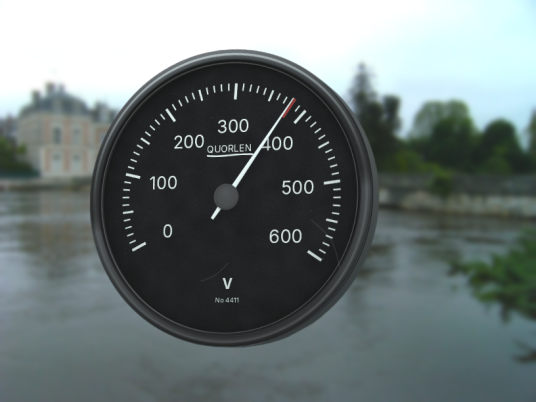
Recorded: 380 V
